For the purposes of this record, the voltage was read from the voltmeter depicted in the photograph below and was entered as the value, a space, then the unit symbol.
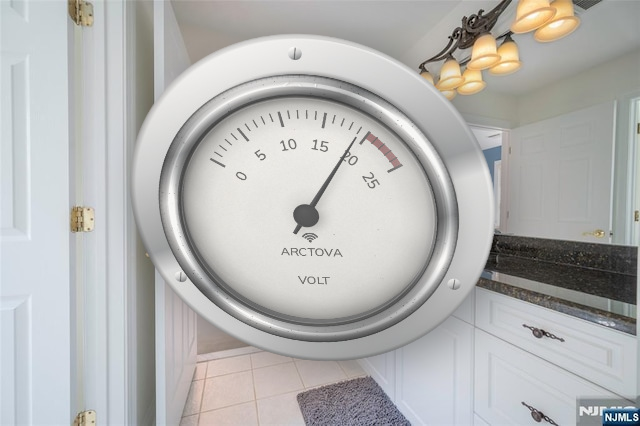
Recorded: 19 V
